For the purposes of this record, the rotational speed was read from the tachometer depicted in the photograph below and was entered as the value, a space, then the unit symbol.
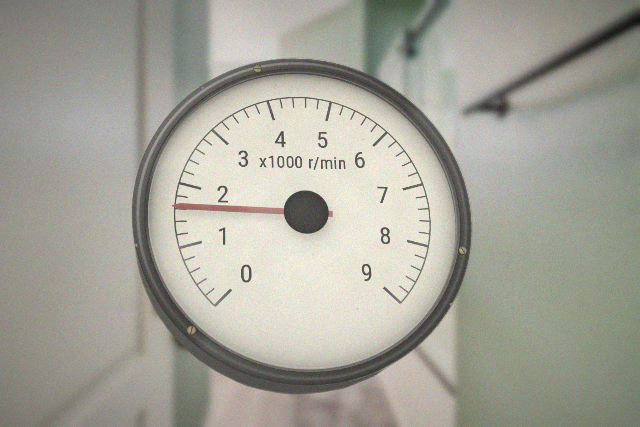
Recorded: 1600 rpm
